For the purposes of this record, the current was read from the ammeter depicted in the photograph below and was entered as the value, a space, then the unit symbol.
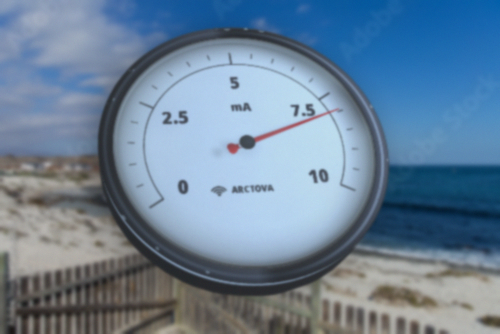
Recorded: 8 mA
